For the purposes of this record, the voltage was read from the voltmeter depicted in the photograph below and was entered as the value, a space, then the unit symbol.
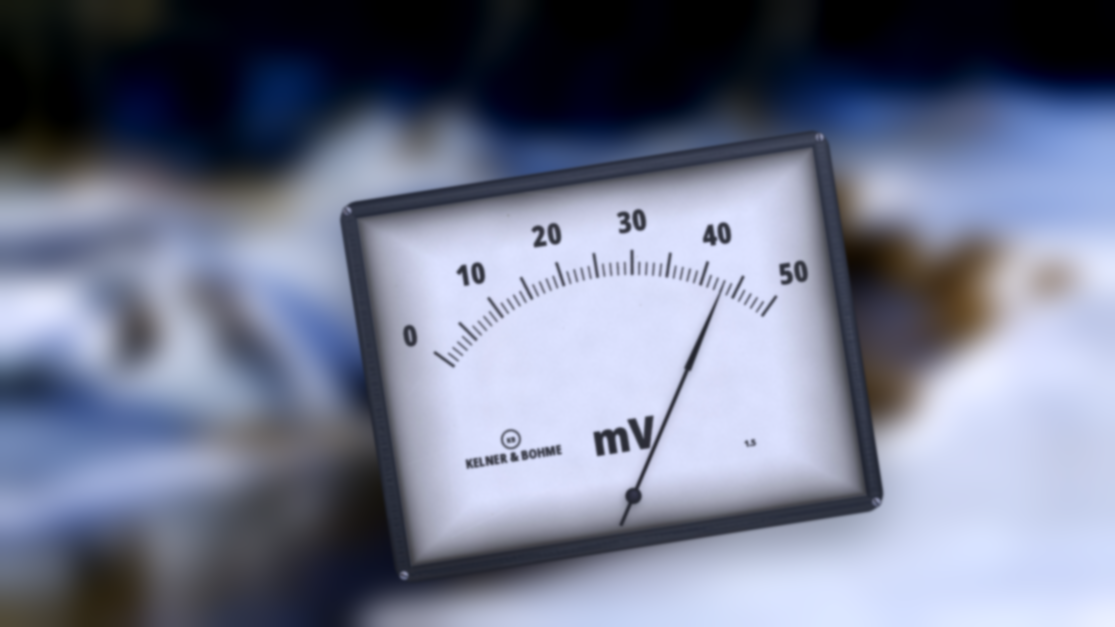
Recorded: 43 mV
